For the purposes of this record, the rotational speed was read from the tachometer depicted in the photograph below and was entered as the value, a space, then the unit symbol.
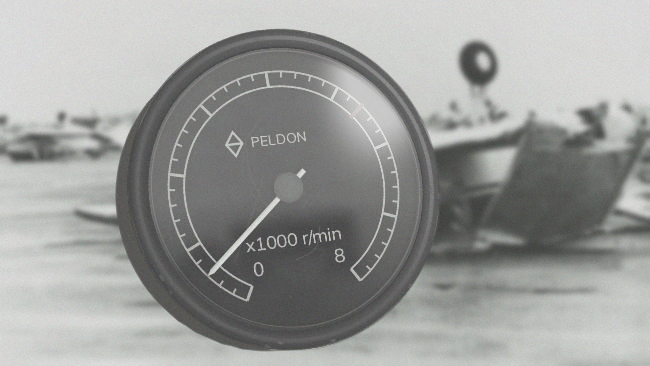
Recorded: 600 rpm
